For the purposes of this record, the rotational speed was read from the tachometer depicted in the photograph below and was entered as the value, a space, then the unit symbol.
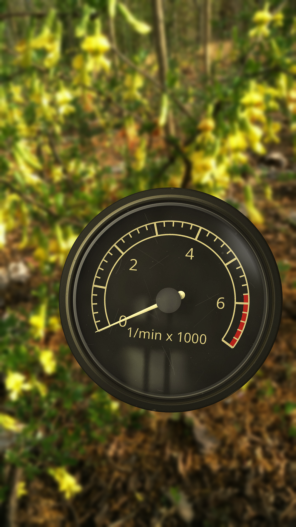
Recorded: 0 rpm
